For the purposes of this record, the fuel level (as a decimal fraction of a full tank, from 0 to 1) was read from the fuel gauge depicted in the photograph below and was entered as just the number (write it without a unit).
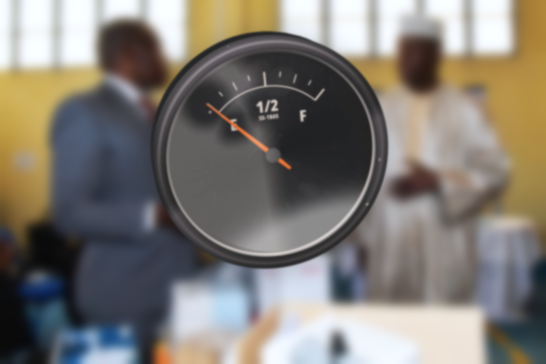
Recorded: 0
